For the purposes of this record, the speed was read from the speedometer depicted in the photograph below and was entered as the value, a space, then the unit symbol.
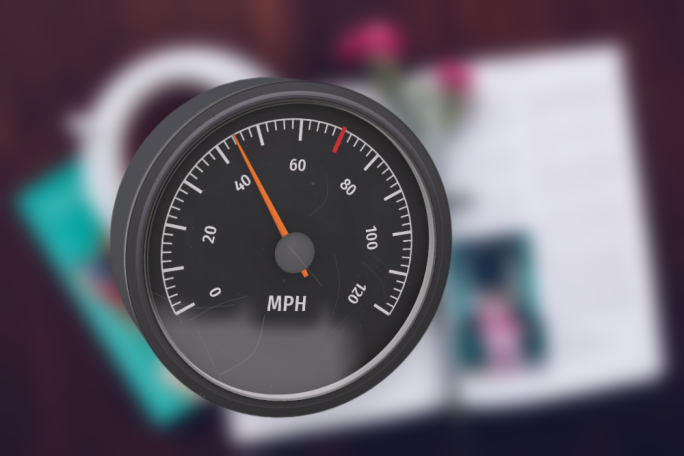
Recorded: 44 mph
